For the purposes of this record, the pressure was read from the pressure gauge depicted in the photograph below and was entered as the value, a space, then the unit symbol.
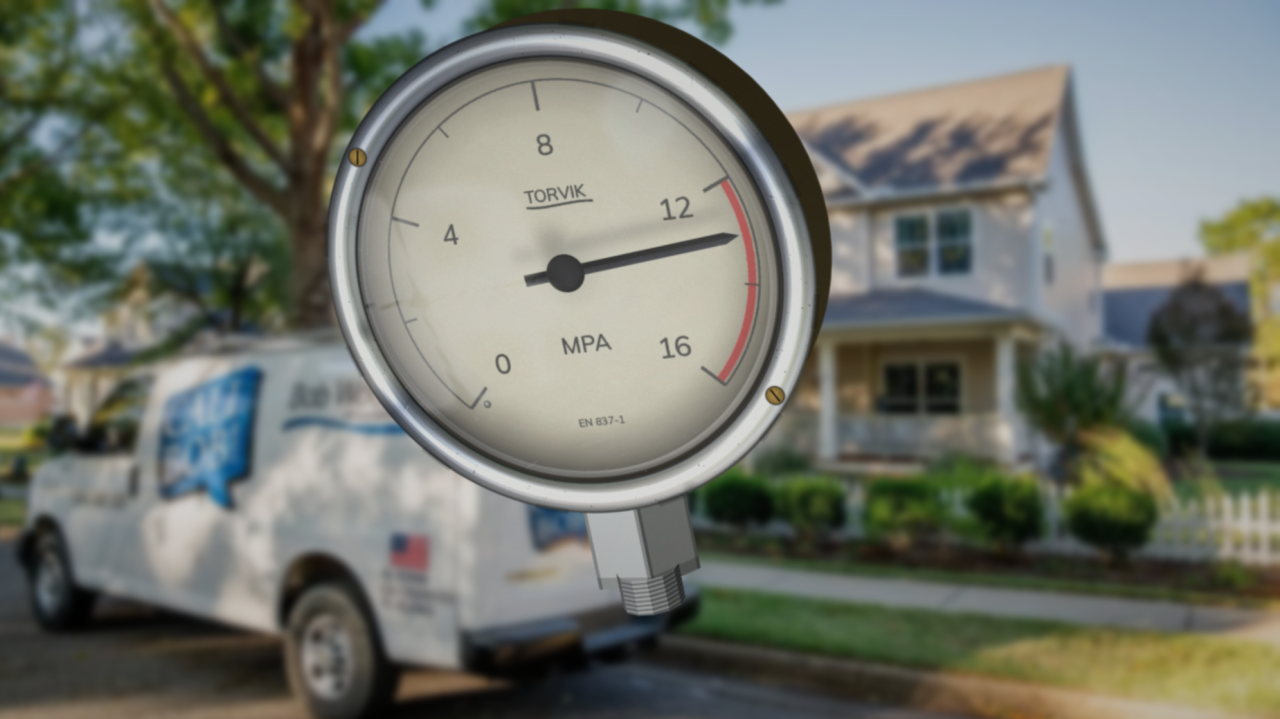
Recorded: 13 MPa
